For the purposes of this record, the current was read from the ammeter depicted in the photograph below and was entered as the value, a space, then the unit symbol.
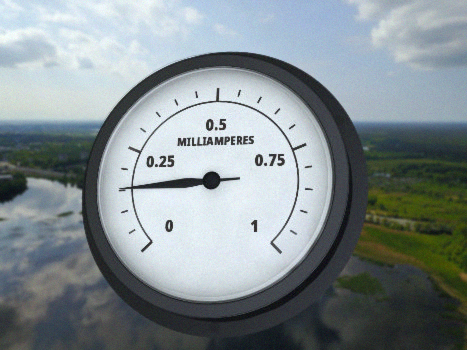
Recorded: 0.15 mA
